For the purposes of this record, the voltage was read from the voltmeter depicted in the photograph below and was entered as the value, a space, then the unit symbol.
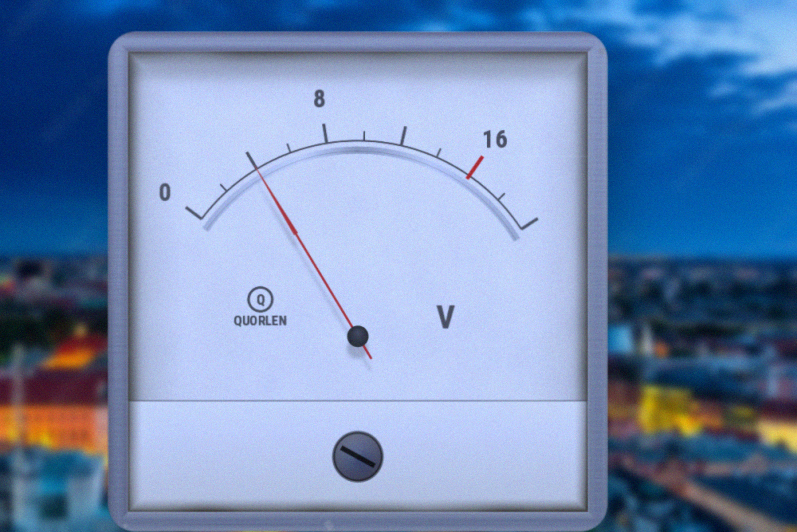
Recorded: 4 V
